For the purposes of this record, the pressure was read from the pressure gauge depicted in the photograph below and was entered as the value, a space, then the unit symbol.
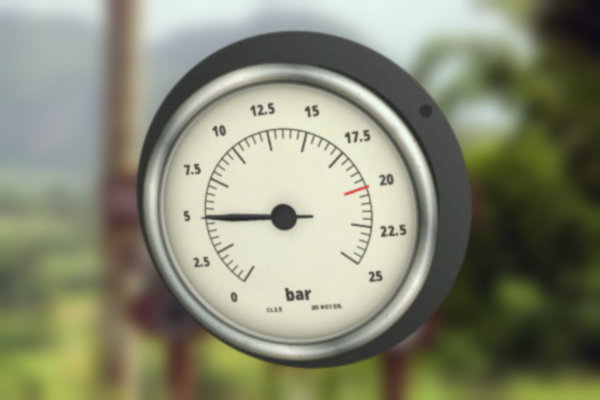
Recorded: 5 bar
